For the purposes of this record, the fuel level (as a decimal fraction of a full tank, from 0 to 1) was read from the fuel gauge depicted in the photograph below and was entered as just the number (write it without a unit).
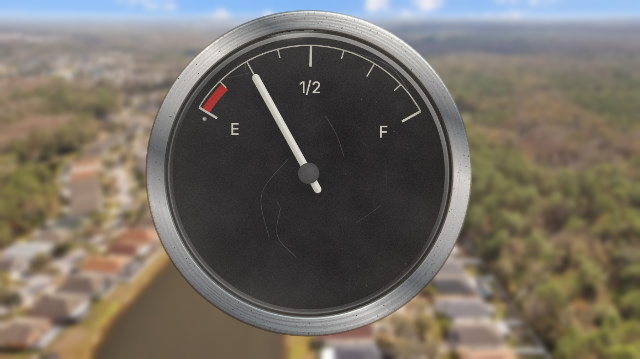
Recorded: 0.25
